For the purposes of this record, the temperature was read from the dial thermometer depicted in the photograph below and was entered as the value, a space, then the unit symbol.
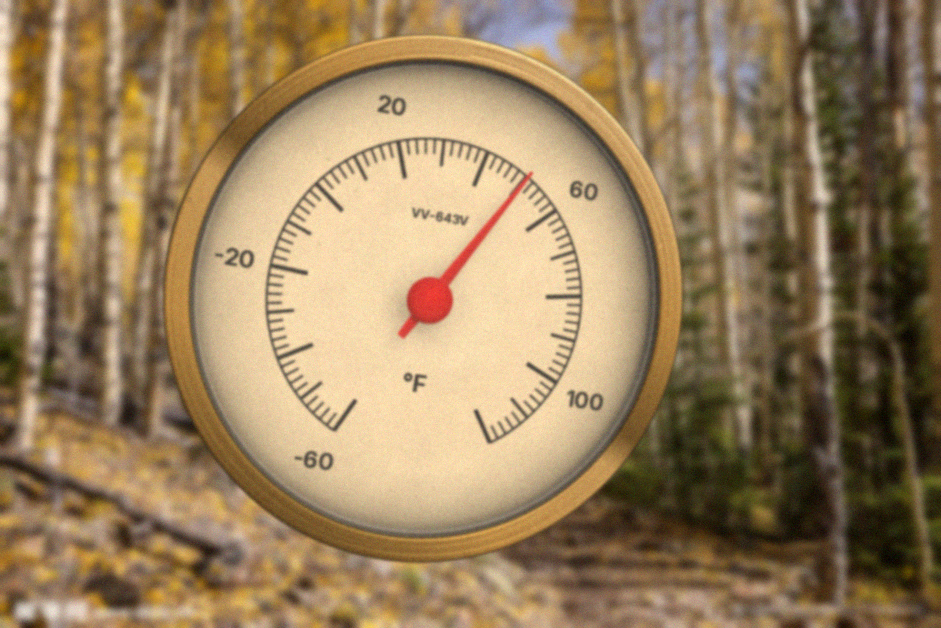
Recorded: 50 °F
